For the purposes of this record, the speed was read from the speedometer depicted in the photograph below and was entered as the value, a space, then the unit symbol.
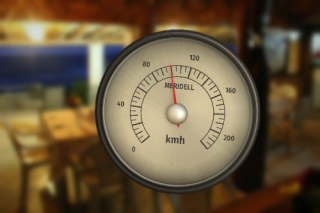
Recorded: 100 km/h
